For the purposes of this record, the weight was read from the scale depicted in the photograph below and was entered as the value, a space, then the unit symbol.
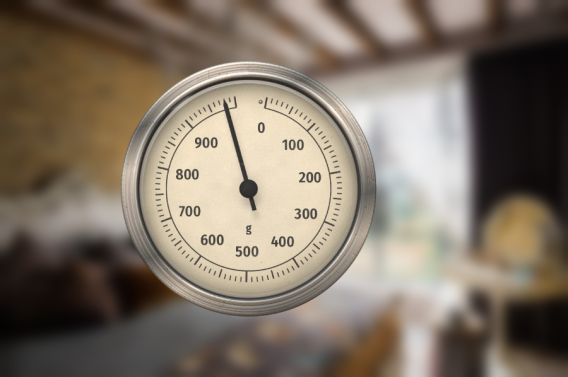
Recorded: 980 g
